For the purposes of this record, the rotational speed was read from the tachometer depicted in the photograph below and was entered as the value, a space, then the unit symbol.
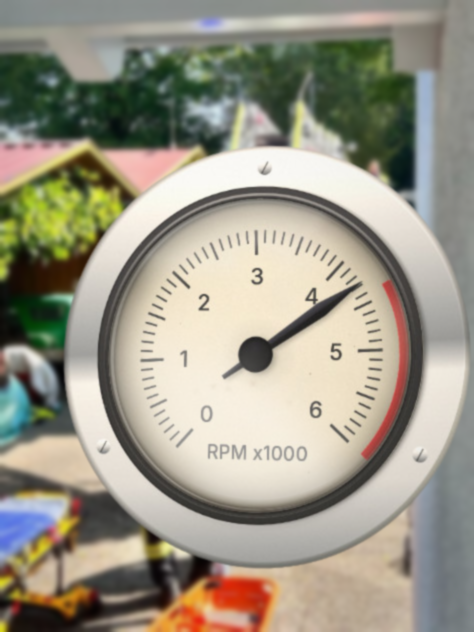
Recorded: 4300 rpm
